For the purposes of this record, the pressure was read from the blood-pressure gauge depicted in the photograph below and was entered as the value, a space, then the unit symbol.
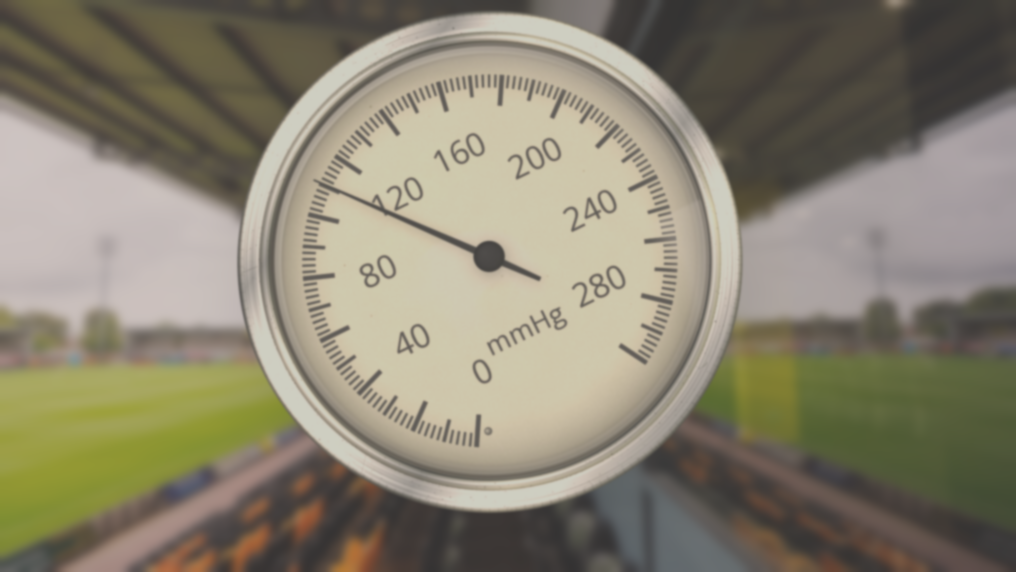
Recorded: 110 mmHg
